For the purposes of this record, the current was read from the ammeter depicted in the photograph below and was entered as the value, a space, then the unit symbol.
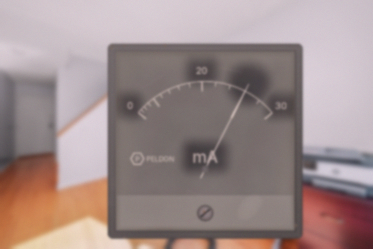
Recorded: 26 mA
